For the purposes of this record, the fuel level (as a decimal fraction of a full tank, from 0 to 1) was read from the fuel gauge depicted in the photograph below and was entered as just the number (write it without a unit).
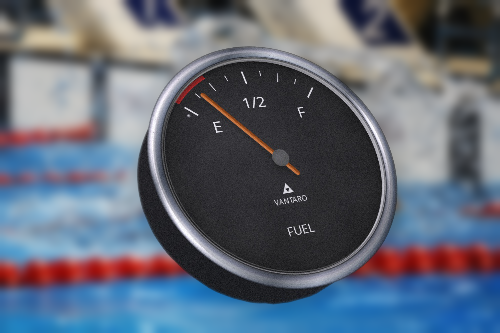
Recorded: 0.125
